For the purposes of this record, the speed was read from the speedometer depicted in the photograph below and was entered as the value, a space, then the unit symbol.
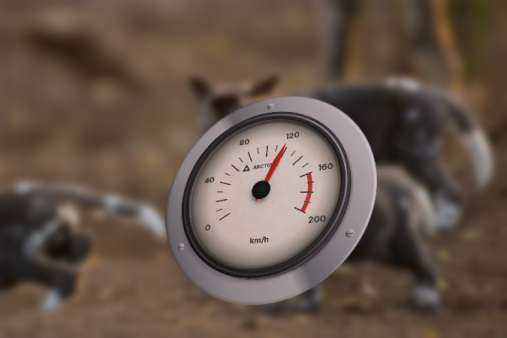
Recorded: 120 km/h
